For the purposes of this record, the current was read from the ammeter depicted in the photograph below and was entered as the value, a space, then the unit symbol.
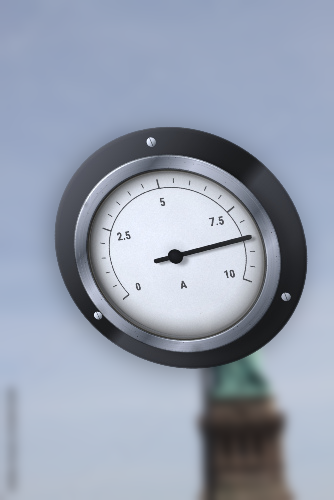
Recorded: 8.5 A
